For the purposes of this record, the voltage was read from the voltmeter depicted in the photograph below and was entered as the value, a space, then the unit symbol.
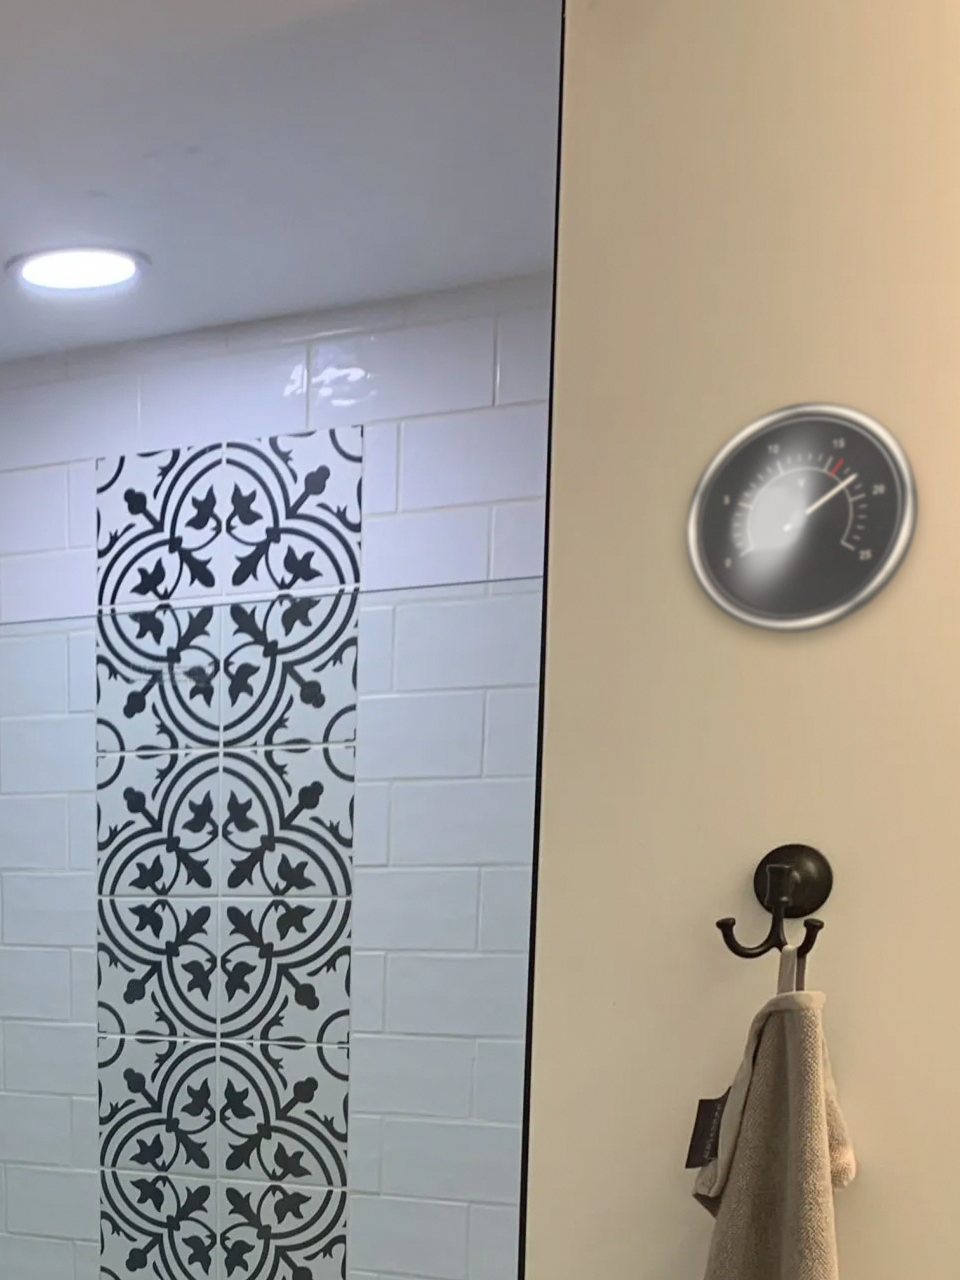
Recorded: 18 V
